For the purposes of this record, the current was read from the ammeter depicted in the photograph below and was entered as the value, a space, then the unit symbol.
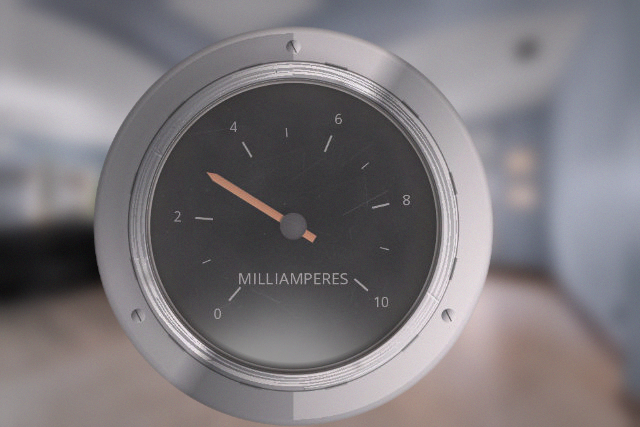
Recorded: 3 mA
